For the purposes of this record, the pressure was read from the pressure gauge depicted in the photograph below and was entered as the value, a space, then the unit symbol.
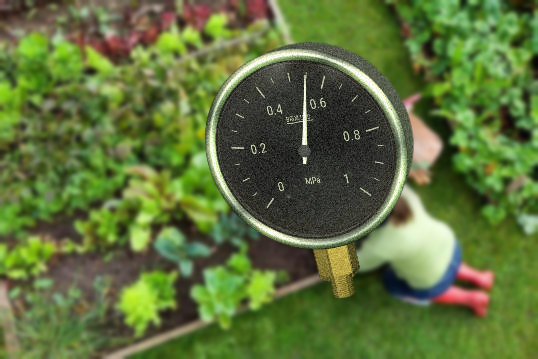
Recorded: 0.55 MPa
